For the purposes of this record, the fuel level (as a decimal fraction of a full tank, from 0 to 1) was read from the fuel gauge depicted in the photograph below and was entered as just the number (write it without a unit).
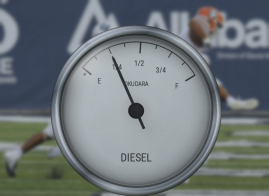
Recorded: 0.25
